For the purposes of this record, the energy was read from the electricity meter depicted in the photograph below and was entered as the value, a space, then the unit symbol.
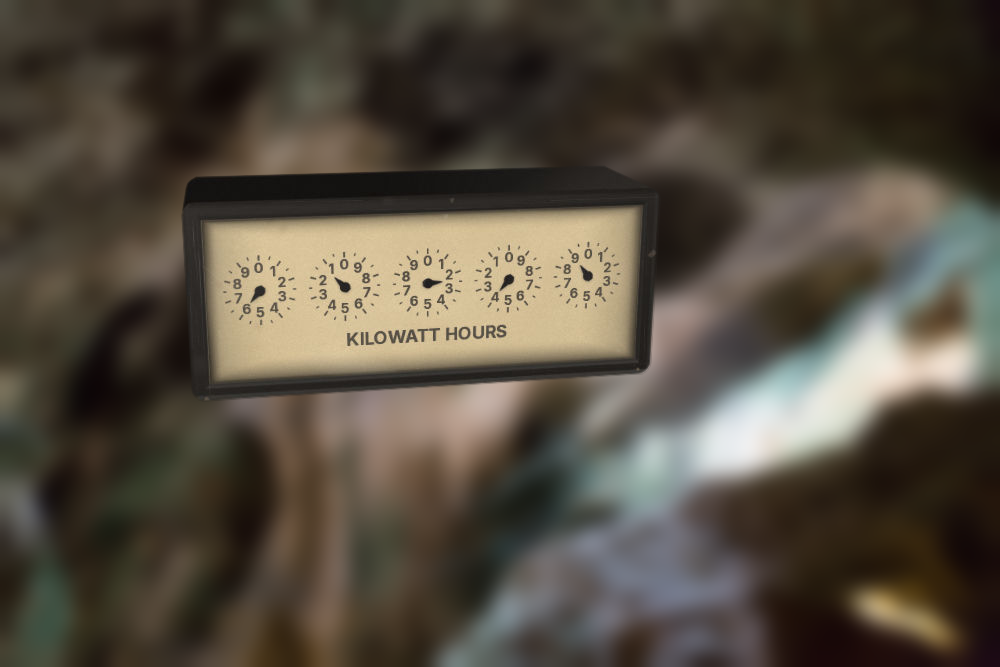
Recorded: 61239 kWh
